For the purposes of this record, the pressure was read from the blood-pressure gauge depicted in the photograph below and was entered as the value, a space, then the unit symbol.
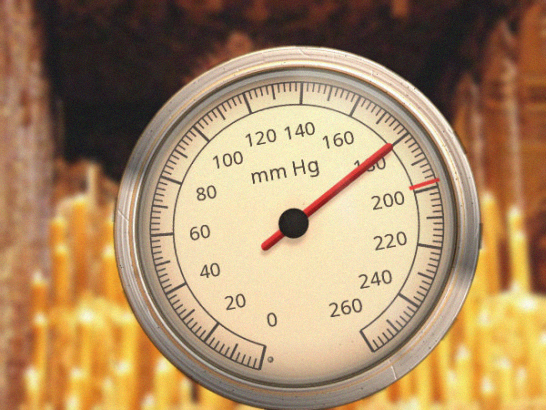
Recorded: 180 mmHg
